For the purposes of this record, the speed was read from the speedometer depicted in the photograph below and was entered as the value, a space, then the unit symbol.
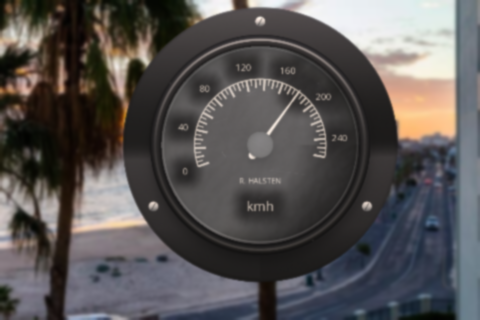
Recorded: 180 km/h
